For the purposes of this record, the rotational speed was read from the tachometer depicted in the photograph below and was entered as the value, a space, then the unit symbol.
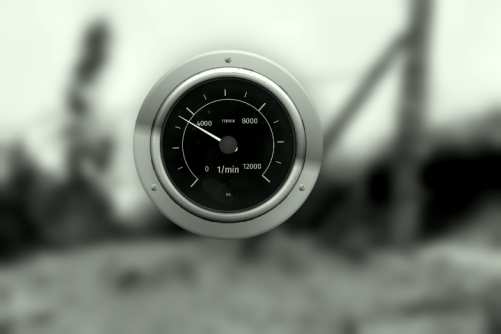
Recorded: 3500 rpm
